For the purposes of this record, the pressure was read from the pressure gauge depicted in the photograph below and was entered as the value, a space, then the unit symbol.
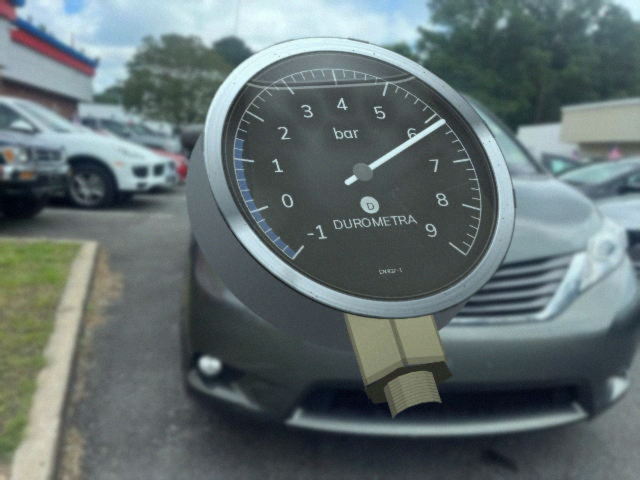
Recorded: 6.2 bar
